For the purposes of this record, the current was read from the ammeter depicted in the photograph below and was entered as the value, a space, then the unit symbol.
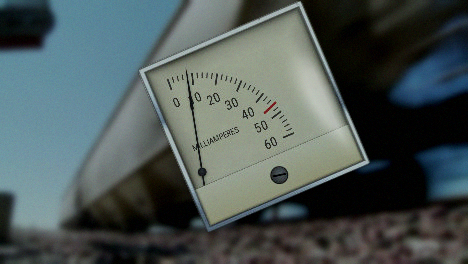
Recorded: 8 mA
